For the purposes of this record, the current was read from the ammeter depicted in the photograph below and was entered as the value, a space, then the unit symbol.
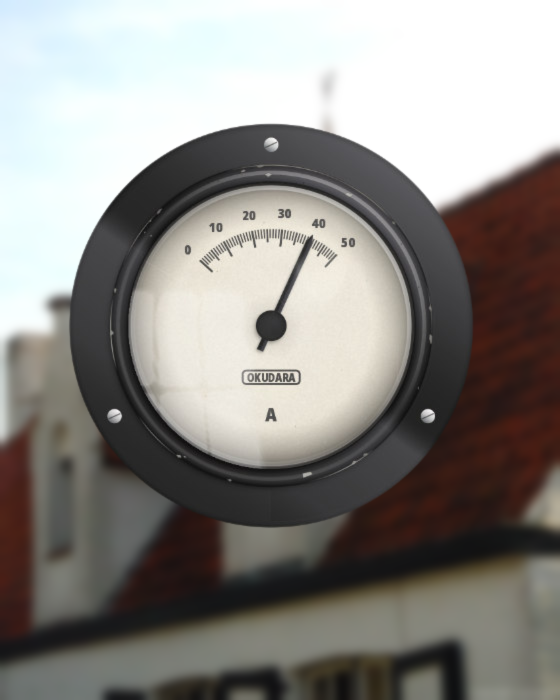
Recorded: 40 A
